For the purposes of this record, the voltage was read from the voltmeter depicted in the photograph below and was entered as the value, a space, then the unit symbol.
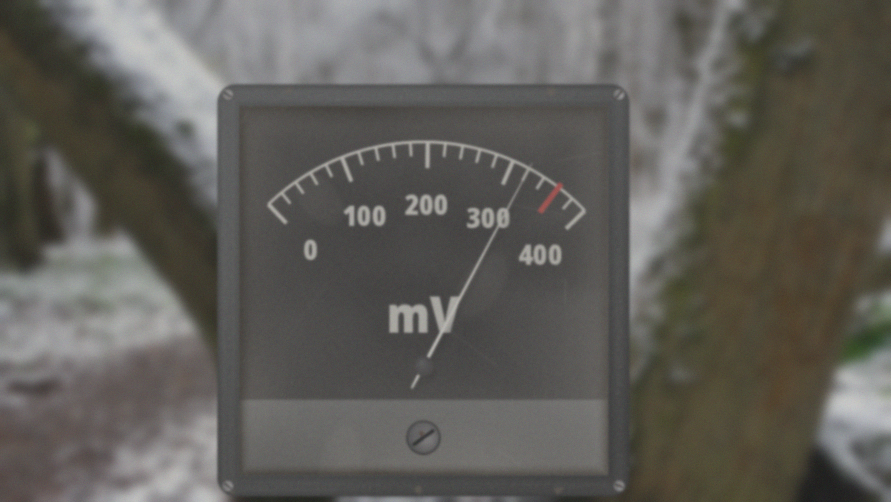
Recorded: 320 mV
